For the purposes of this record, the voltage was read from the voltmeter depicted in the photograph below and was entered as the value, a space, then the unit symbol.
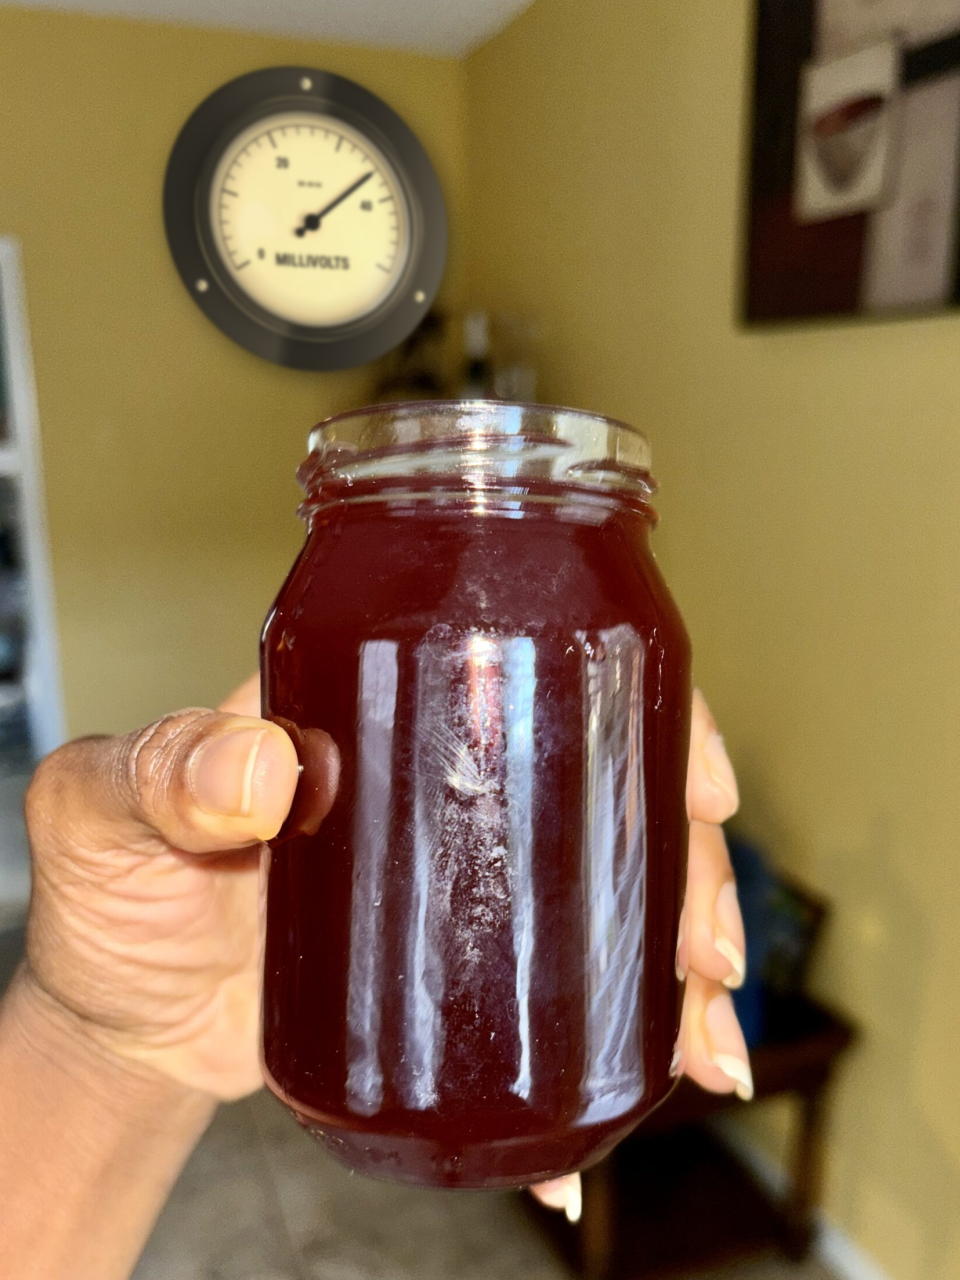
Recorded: 36 mV
